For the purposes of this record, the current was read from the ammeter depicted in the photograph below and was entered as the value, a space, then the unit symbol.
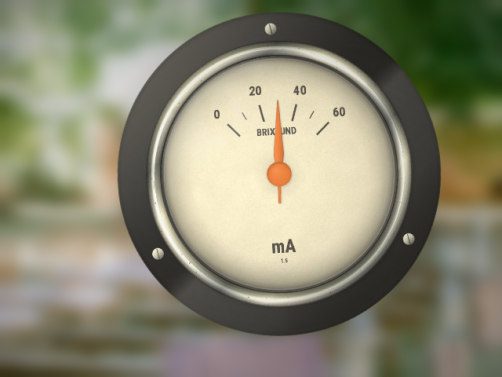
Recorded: 30 mA
